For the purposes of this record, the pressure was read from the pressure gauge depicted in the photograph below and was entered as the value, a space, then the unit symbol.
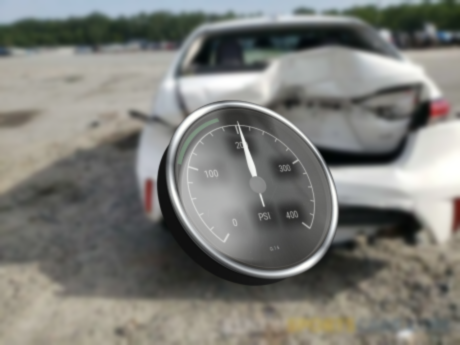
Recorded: 200 psi
